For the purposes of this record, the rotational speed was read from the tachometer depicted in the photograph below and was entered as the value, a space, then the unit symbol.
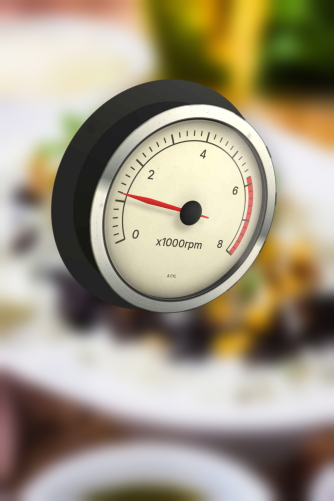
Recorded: 1200 rpm
